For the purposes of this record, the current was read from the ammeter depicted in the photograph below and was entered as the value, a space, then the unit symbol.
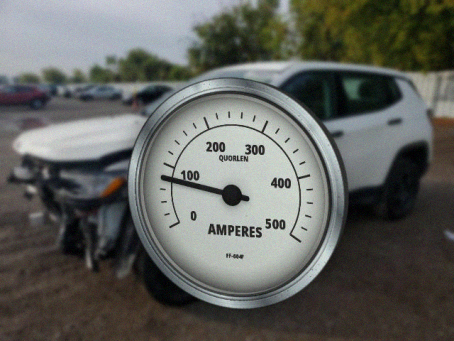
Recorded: 80 A
